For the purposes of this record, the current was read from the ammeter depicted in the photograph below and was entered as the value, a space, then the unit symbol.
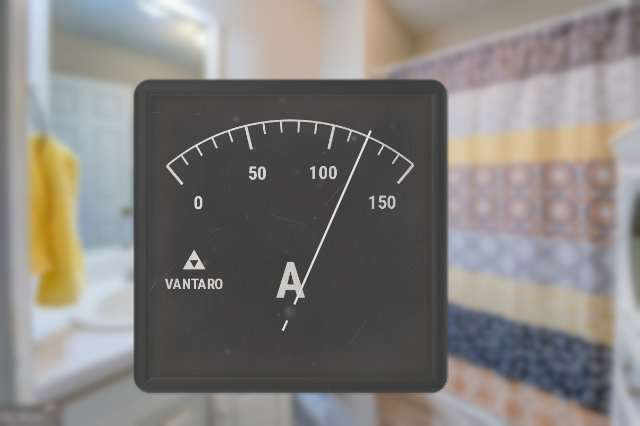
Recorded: 120 A
